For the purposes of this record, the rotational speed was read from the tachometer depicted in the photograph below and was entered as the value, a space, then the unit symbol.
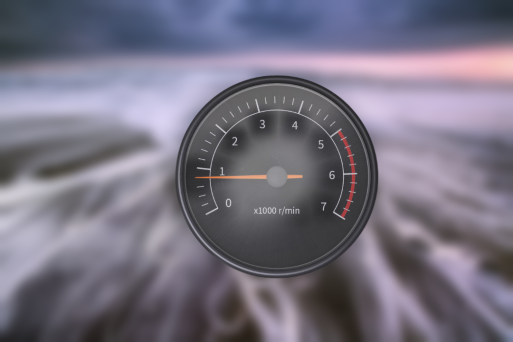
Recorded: 800 rpm
